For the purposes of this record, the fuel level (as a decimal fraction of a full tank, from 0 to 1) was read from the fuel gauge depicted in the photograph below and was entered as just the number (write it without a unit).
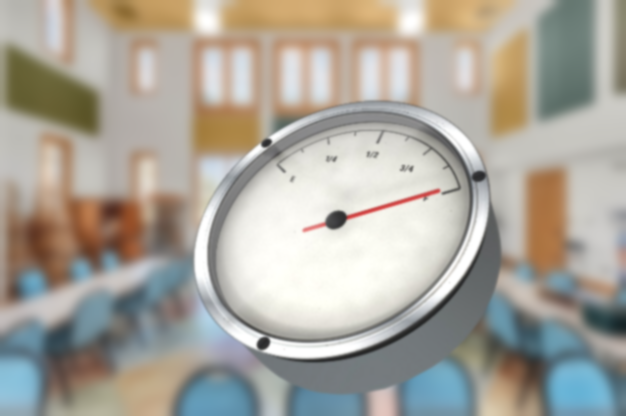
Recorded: 1
